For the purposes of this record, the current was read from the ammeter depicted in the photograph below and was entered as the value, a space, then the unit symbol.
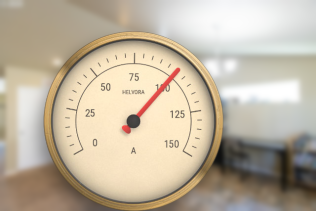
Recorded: 100 A
